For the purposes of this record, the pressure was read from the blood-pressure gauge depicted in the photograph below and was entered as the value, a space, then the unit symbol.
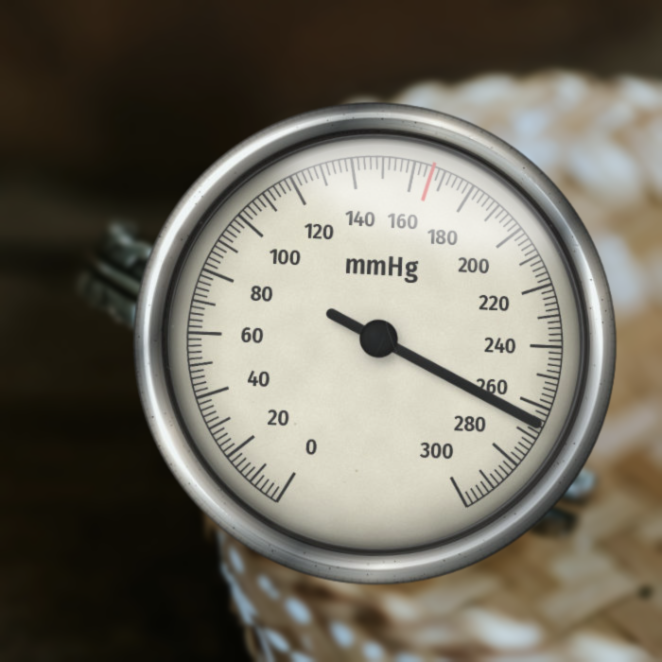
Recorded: 266 mmHg
